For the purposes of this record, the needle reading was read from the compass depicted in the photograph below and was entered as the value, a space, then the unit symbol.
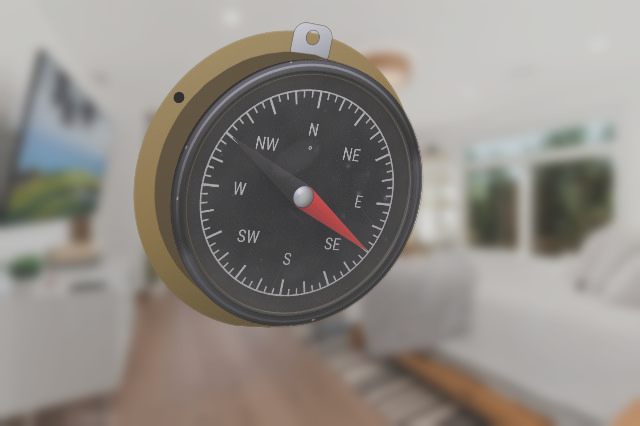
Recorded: 120 °
